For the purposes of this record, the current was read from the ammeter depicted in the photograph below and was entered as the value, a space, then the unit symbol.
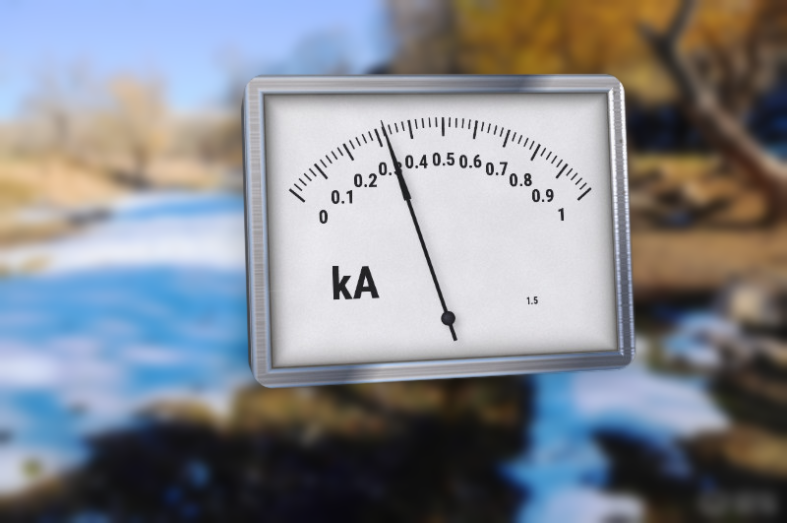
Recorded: 0.32 kA
